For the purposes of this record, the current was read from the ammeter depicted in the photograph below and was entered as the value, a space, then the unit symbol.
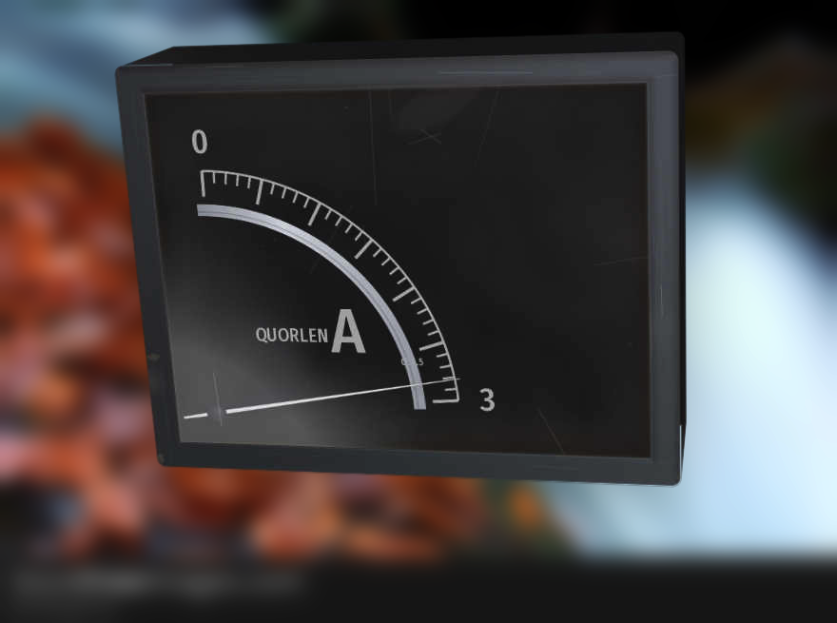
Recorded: 2.8 A
